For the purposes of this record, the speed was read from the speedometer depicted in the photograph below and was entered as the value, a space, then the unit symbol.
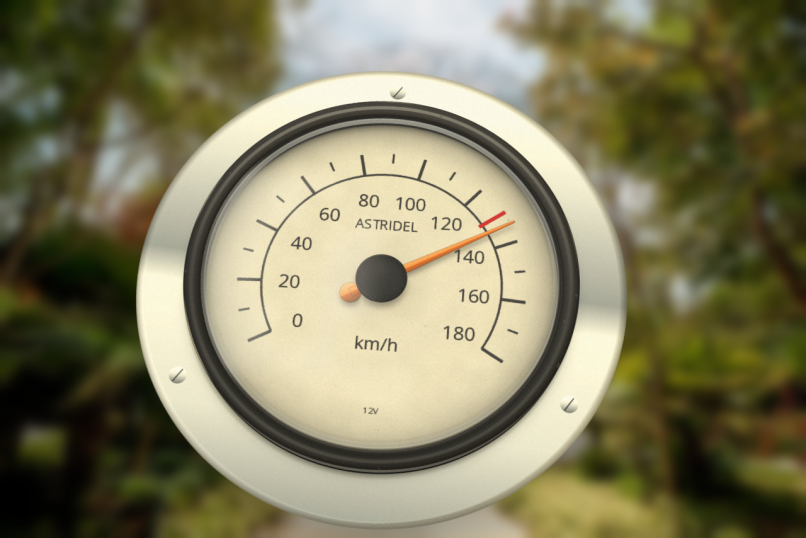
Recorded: 135 km/h
